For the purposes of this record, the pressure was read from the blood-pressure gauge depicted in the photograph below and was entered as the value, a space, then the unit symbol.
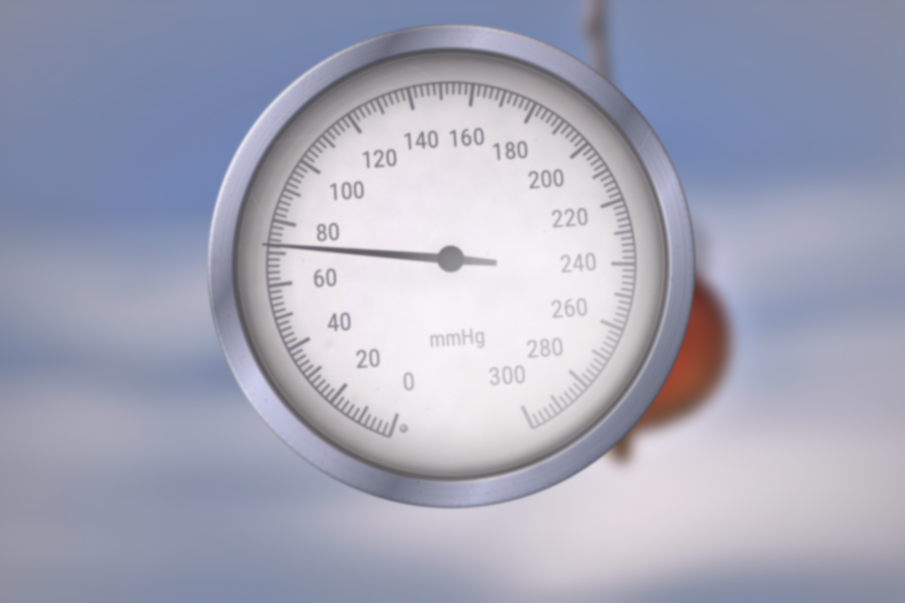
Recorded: 72 mmHg
